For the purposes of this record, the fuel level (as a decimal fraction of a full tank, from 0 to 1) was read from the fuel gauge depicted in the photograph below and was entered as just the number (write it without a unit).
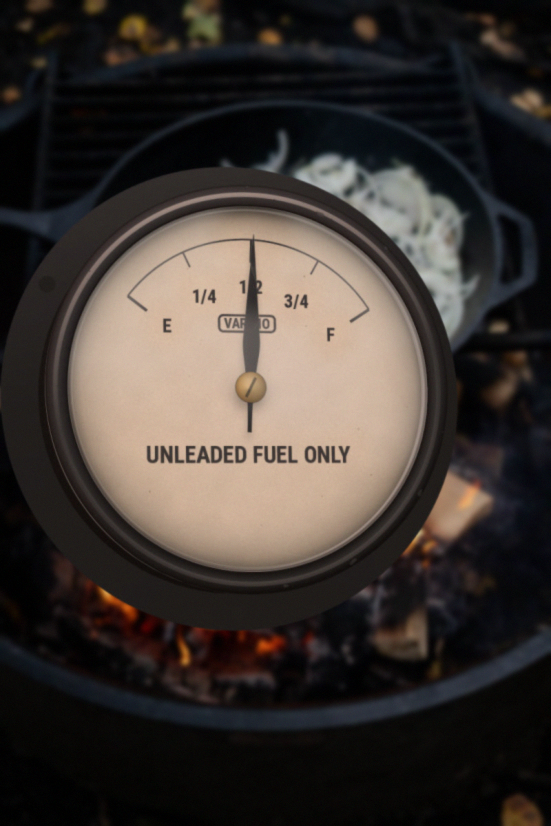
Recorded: 0.5
